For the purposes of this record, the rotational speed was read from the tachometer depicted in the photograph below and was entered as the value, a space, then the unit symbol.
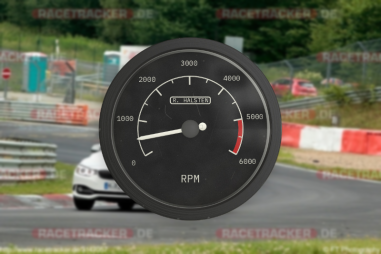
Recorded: 500 rpm
